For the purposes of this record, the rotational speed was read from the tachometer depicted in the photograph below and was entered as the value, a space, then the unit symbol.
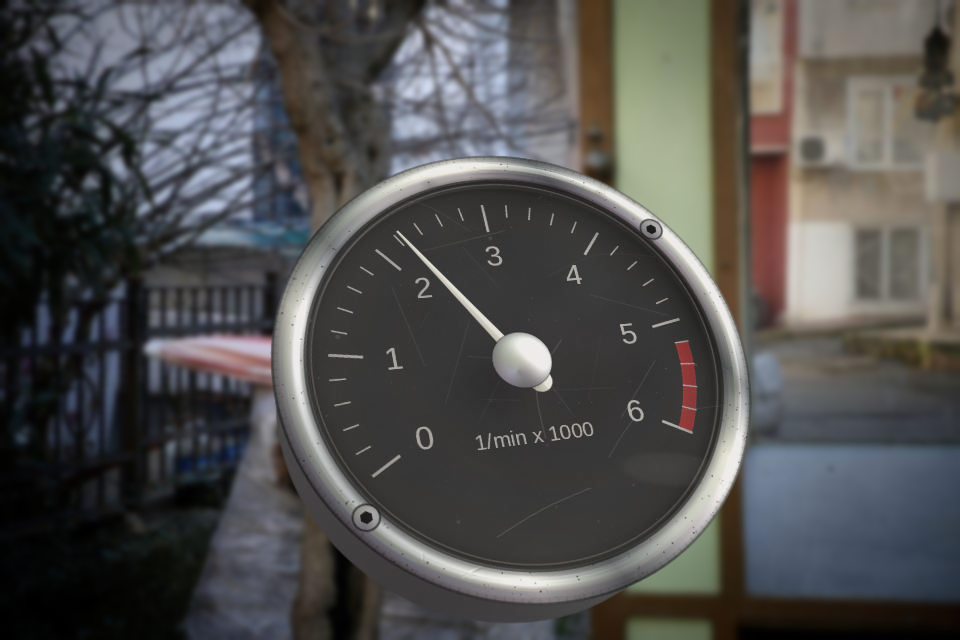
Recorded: 2200 rpm
